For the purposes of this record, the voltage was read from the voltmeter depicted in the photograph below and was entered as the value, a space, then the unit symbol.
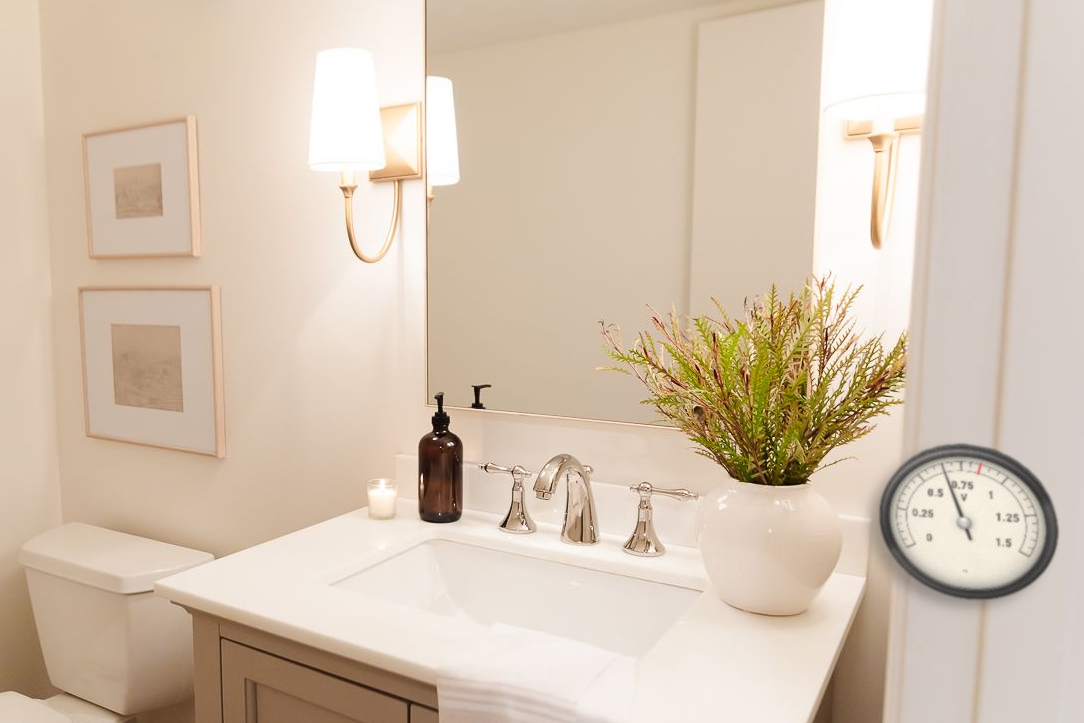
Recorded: 0.65 V
